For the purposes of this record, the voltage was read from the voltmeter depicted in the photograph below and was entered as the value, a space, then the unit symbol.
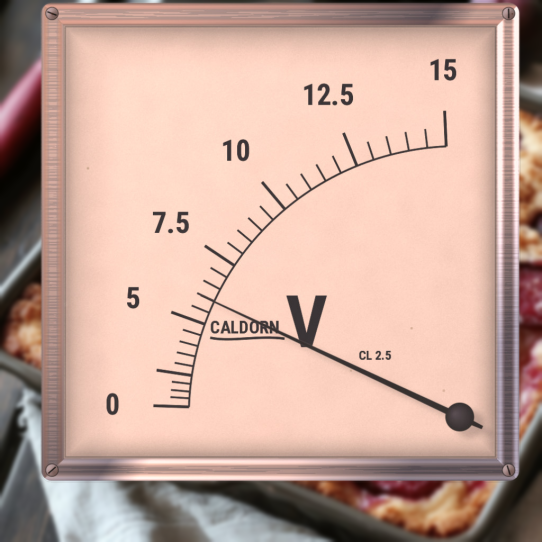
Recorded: 6 V
